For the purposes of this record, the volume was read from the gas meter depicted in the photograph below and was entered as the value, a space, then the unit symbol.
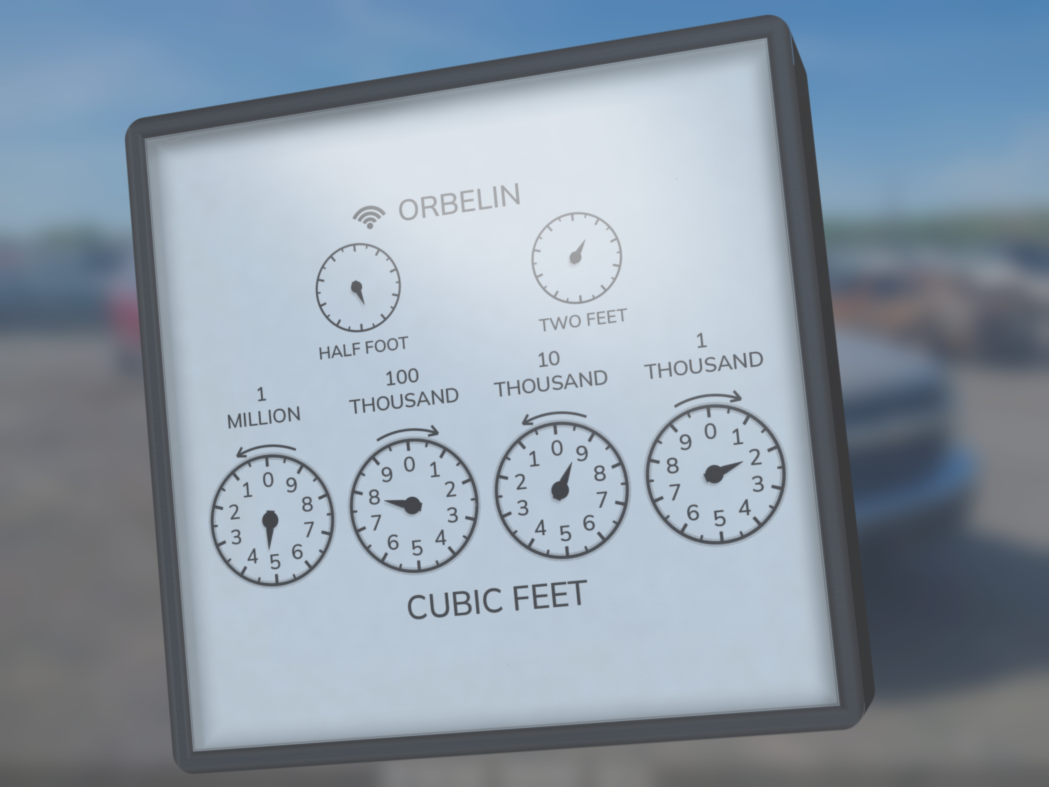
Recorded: 479200 ft³
